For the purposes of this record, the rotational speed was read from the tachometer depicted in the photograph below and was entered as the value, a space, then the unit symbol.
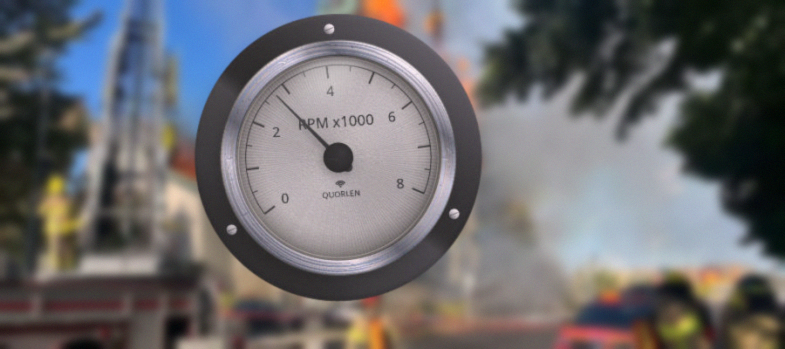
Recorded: 2750 rpm
